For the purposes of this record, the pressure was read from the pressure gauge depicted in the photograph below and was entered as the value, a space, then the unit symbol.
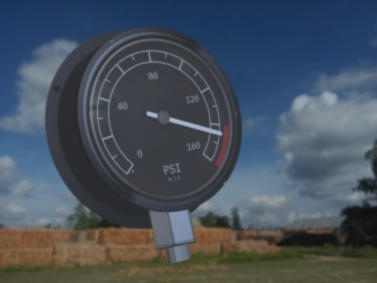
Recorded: 145 psi
